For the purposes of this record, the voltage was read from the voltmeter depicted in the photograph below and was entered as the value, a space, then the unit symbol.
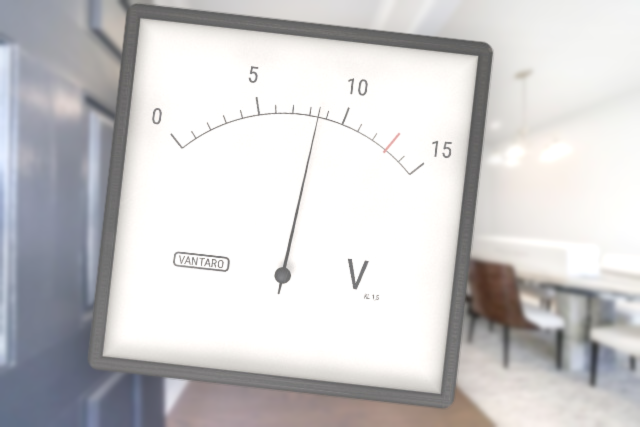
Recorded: 8.5 V
